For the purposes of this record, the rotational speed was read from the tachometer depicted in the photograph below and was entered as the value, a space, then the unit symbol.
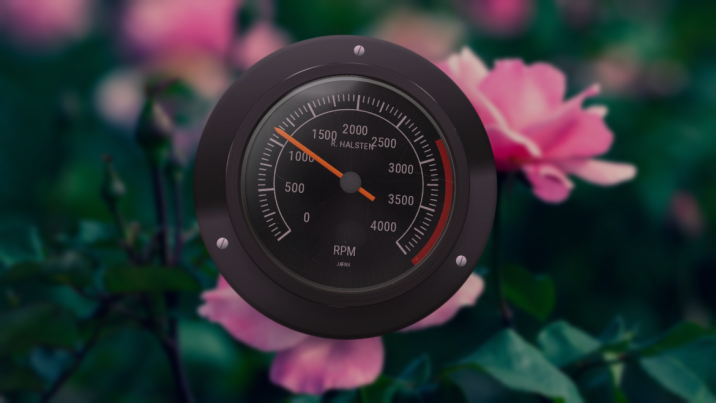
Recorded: 1100 rpm
